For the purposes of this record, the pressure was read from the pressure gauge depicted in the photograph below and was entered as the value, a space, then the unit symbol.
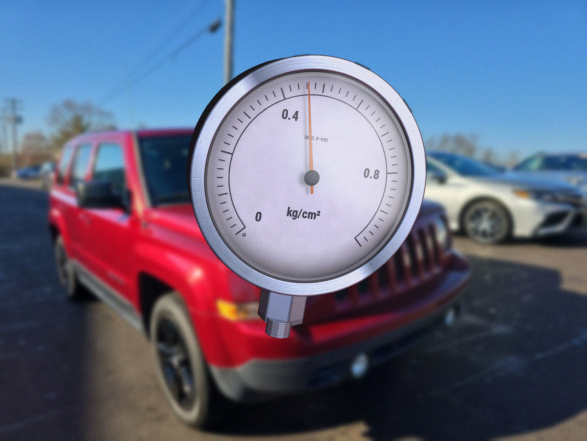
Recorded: 0.46 kg/cm²
